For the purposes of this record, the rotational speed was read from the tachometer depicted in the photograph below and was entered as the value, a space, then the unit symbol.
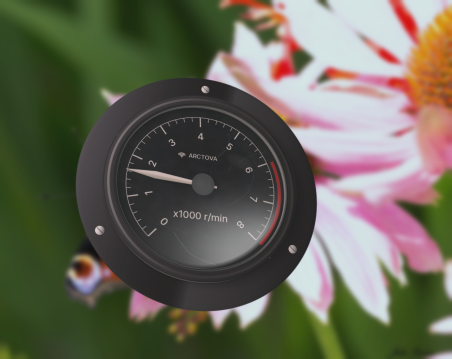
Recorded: 1600 rpm
